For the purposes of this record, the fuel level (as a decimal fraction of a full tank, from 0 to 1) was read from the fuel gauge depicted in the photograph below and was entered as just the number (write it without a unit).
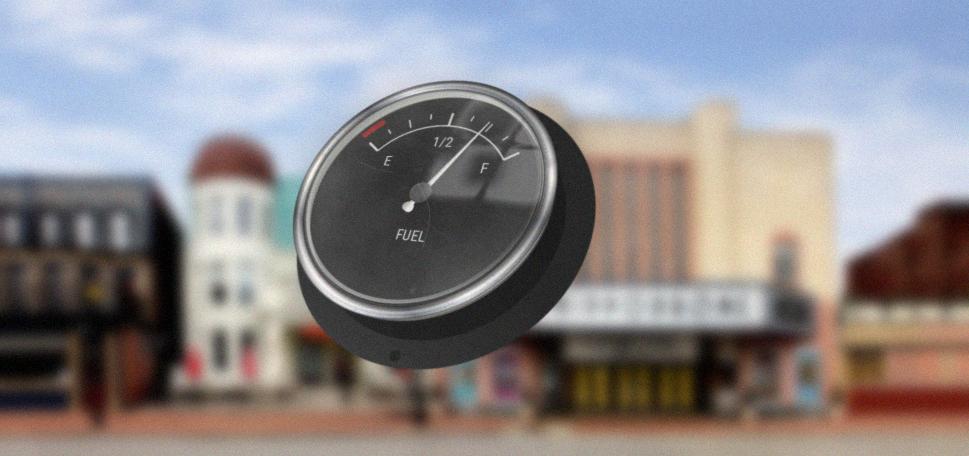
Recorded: 0.75
